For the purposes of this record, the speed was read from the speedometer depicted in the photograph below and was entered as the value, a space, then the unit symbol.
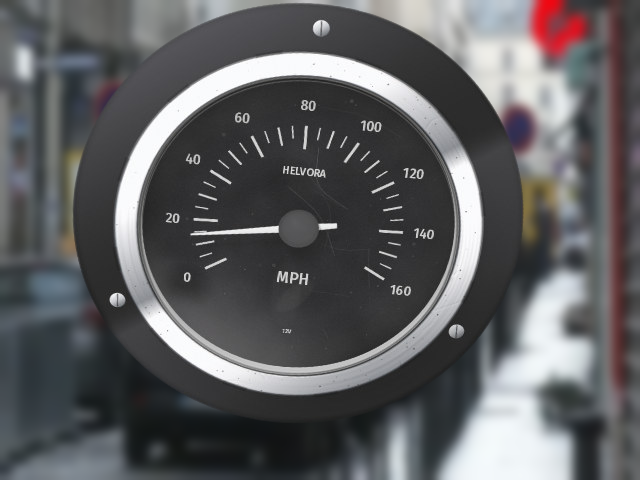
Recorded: 15 mph
